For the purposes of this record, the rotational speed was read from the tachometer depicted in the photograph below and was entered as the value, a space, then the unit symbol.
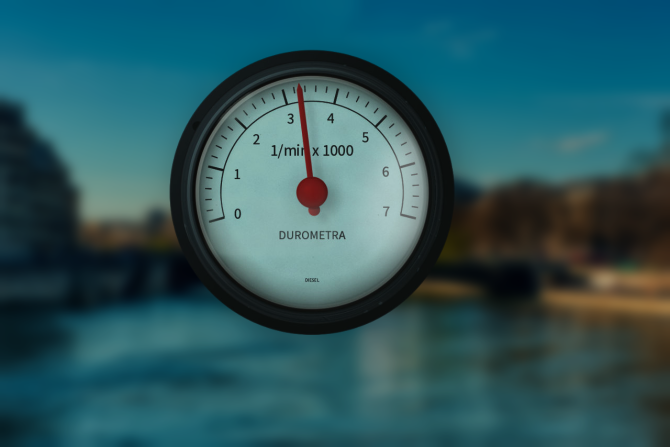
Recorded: 3300 rpm
